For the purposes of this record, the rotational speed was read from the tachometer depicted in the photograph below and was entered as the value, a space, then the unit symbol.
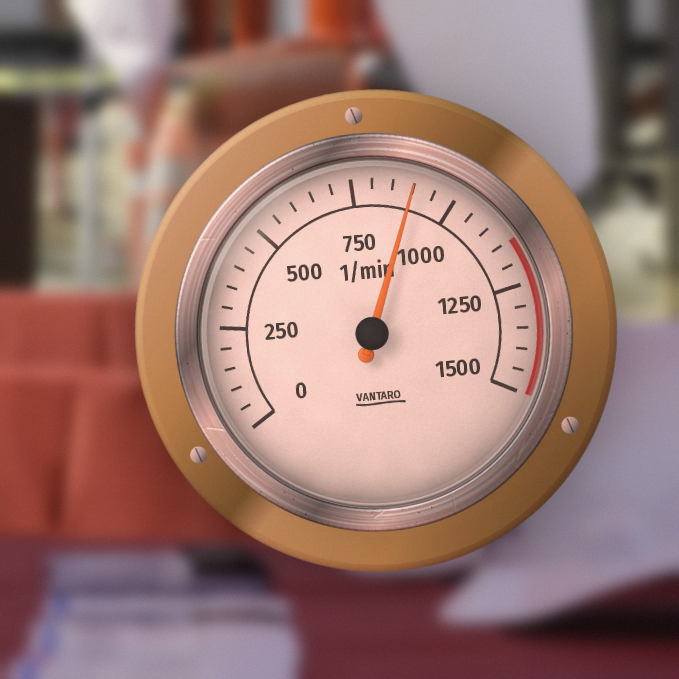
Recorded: 900 rpm
